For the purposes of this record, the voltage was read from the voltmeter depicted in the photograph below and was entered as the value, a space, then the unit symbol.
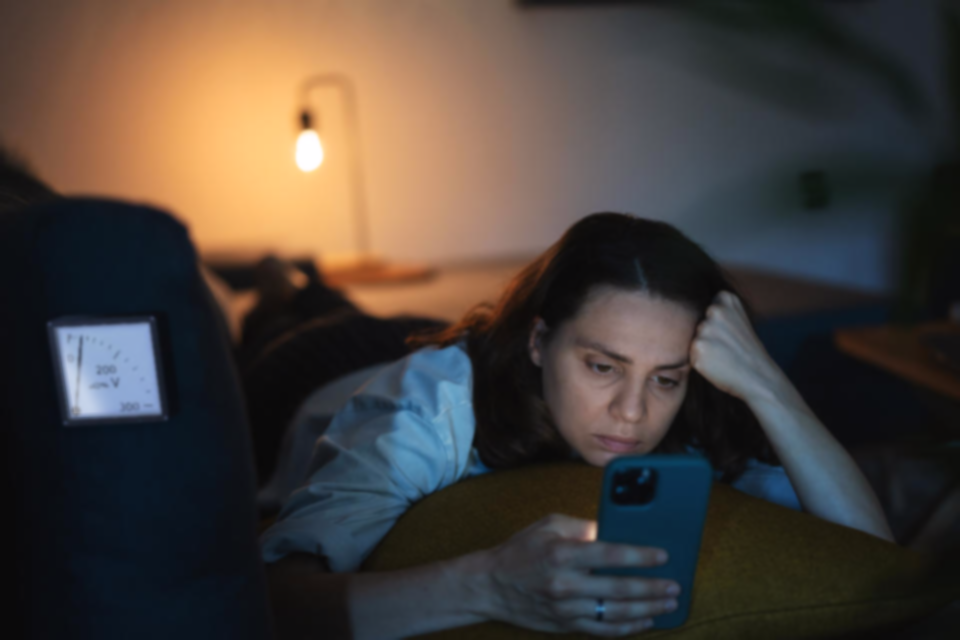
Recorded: 100 V
